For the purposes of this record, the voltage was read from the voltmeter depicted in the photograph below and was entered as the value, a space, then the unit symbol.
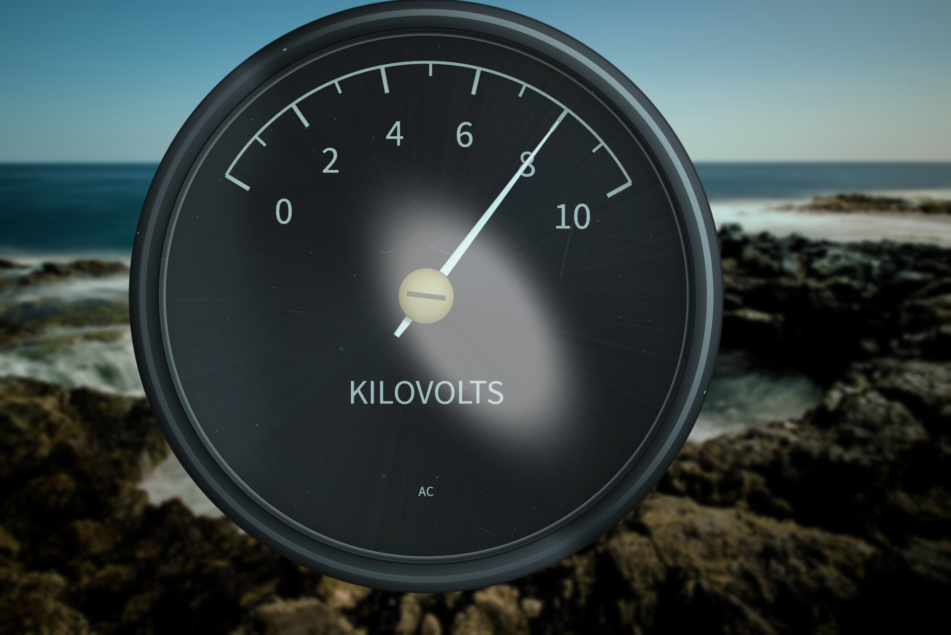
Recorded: 8 kV
